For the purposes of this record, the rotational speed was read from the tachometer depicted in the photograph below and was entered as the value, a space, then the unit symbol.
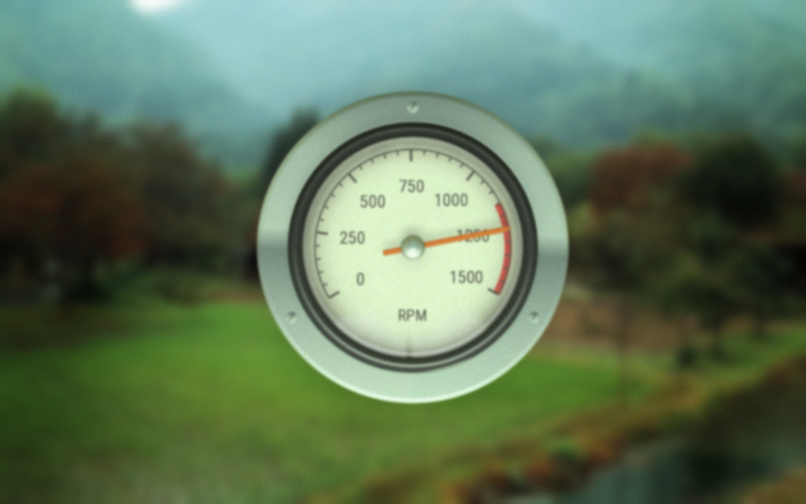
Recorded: 1250 rpm
